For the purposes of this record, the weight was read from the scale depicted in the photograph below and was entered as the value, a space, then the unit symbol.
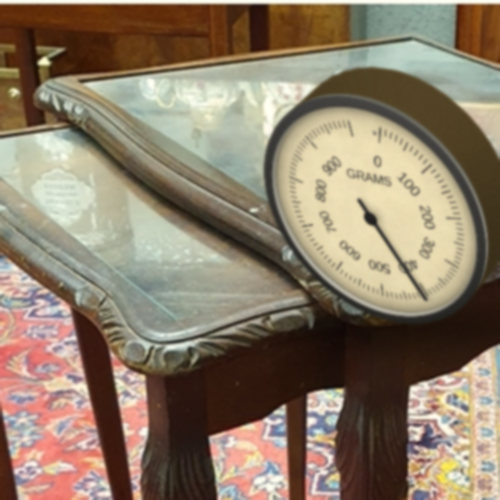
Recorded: 400 g
